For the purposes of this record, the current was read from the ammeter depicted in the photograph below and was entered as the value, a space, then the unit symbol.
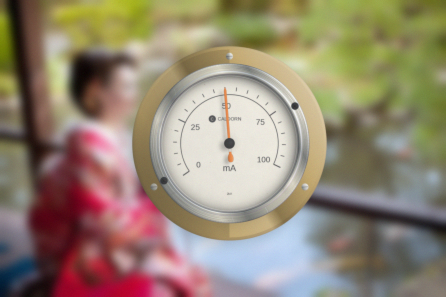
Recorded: 50 mA
